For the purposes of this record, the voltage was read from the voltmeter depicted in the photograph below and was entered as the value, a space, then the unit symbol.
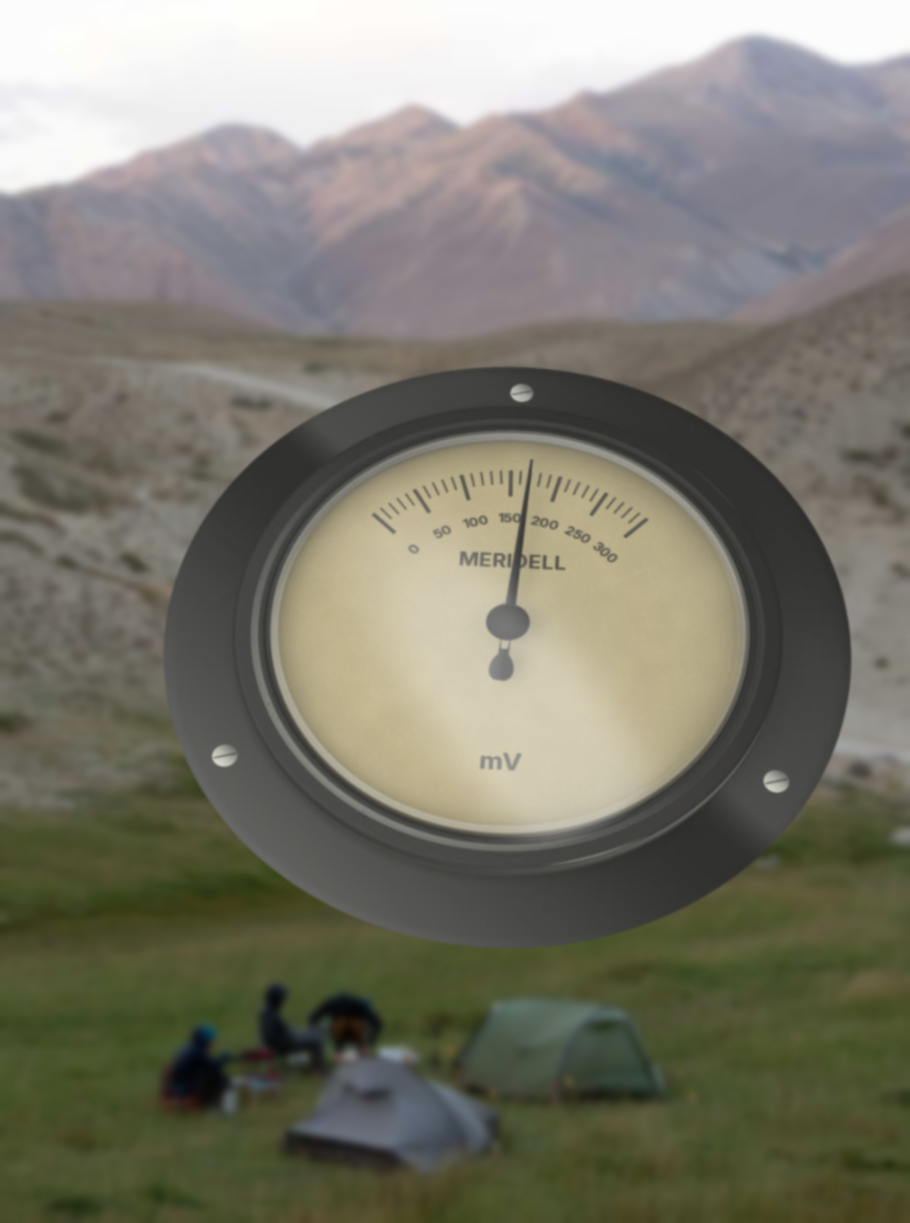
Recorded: 170 mV
